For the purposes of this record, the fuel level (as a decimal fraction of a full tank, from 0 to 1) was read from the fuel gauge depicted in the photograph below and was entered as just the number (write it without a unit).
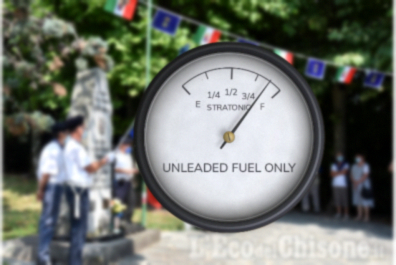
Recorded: 0.875
